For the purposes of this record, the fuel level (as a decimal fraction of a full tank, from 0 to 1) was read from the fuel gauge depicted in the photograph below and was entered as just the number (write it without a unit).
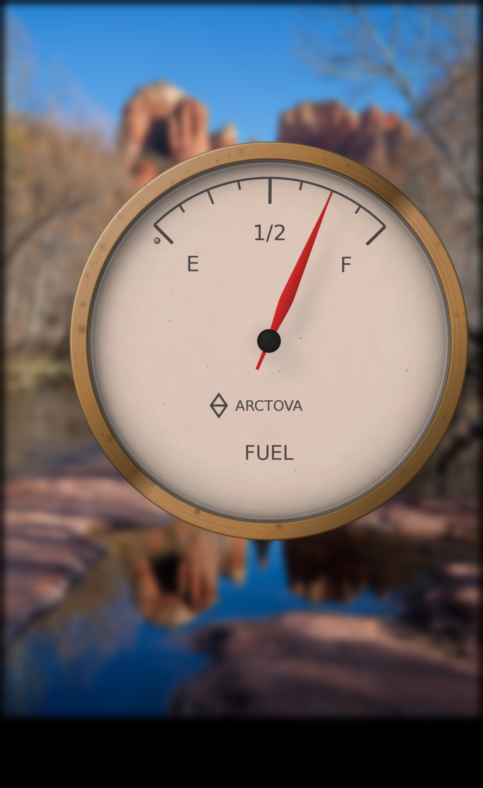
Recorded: 0.75
